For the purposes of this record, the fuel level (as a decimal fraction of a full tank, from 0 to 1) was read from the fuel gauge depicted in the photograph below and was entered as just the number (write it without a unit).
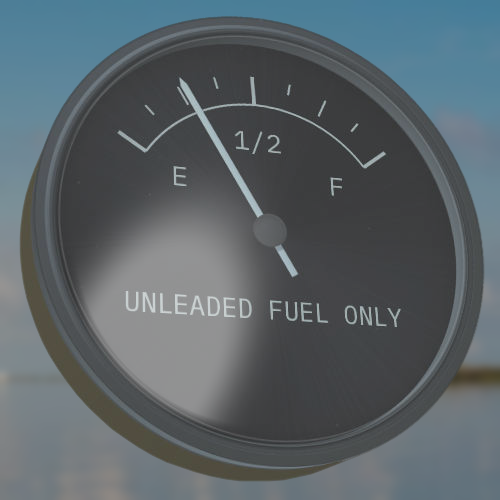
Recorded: 0.25
